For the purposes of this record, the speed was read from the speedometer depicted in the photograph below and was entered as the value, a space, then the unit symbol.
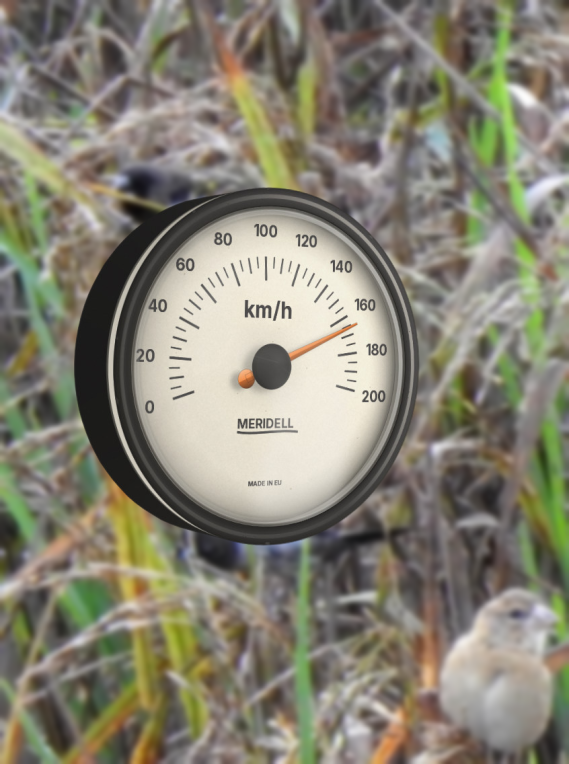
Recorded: 165 km/h
